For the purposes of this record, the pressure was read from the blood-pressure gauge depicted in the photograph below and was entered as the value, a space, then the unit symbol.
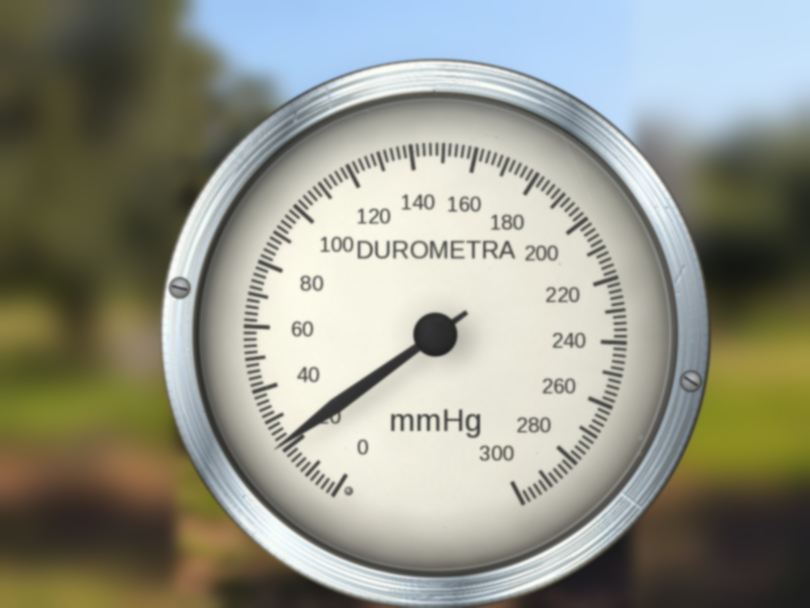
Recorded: 22 mmHg
